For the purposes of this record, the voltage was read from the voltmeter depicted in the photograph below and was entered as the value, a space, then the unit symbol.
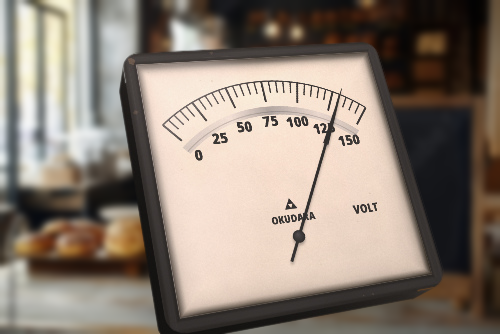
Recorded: 130 V
